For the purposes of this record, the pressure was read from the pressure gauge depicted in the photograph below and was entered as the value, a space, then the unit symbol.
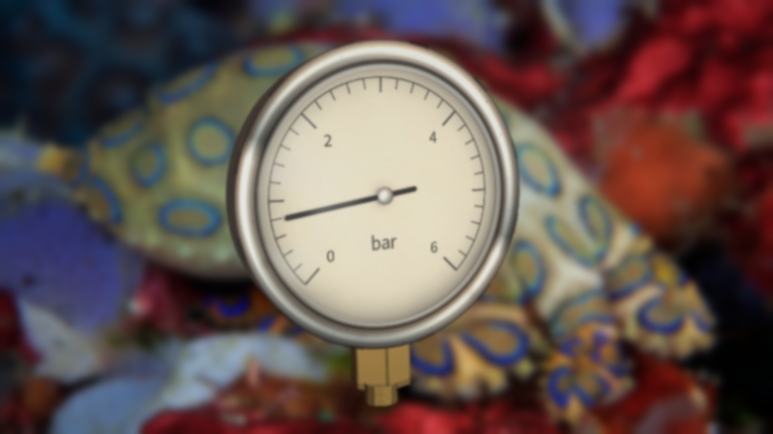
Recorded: 0.8 bar
